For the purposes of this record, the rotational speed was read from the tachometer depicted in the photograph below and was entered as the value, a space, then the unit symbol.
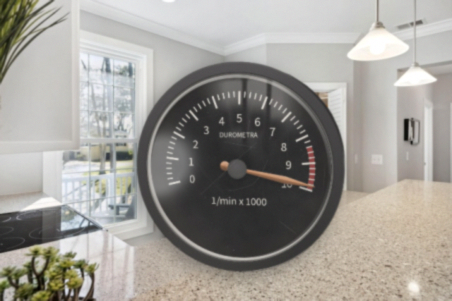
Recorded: 9800 rpm
